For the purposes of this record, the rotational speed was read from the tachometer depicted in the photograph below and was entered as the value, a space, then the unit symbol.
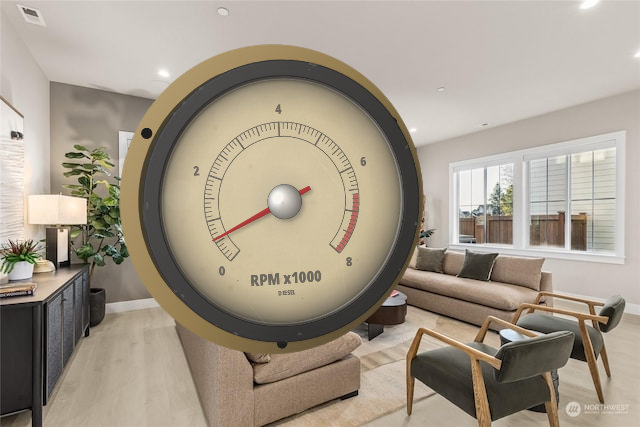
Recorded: 600 rpm
